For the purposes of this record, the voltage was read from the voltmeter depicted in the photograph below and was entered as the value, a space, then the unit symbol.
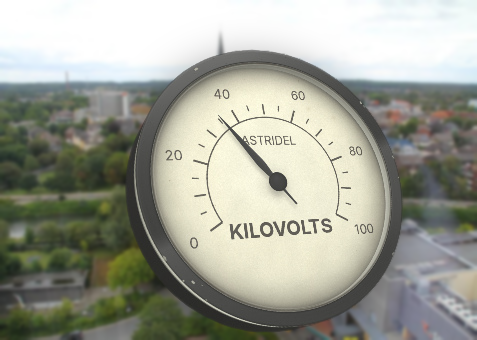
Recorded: 35 kV
